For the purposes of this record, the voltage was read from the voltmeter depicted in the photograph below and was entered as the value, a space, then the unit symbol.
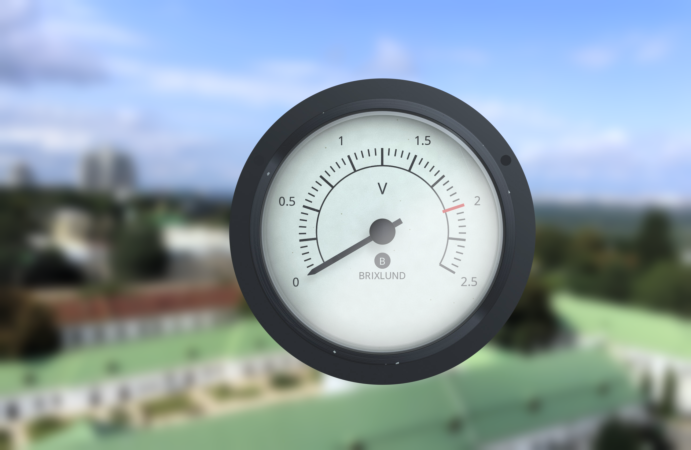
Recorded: 0 V
